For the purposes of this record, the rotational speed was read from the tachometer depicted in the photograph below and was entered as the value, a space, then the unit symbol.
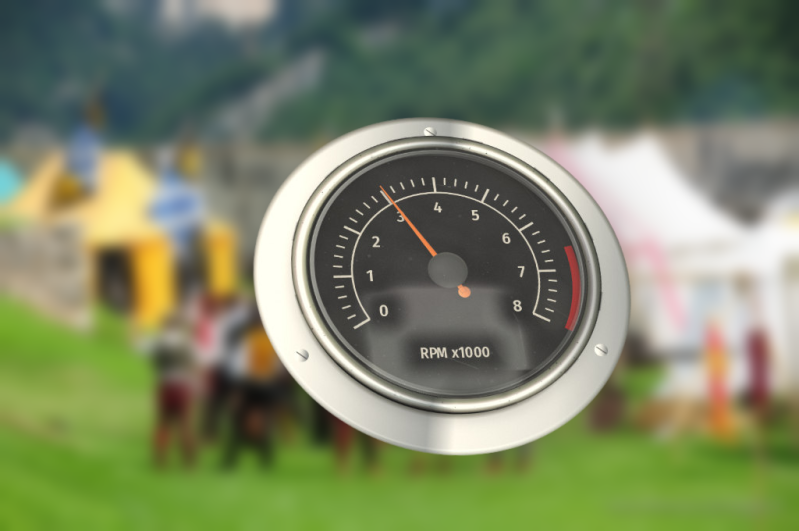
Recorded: 3000 rpm
